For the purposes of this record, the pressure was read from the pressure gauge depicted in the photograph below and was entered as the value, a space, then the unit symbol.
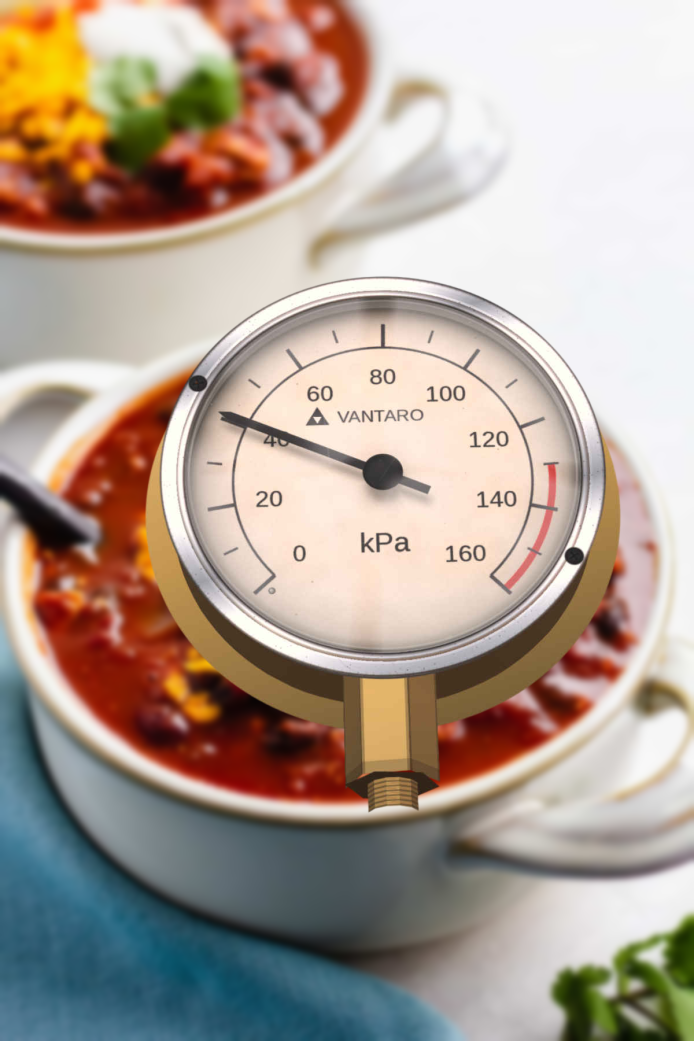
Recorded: 40 kPa
